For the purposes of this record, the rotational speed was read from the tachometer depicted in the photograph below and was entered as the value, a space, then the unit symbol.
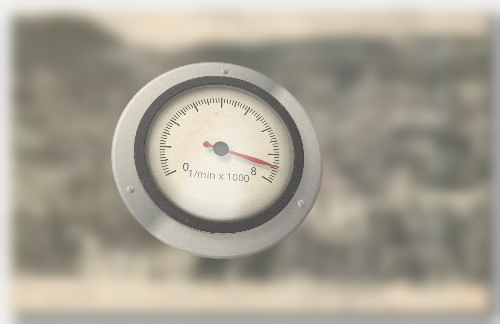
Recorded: 7500 rpm
